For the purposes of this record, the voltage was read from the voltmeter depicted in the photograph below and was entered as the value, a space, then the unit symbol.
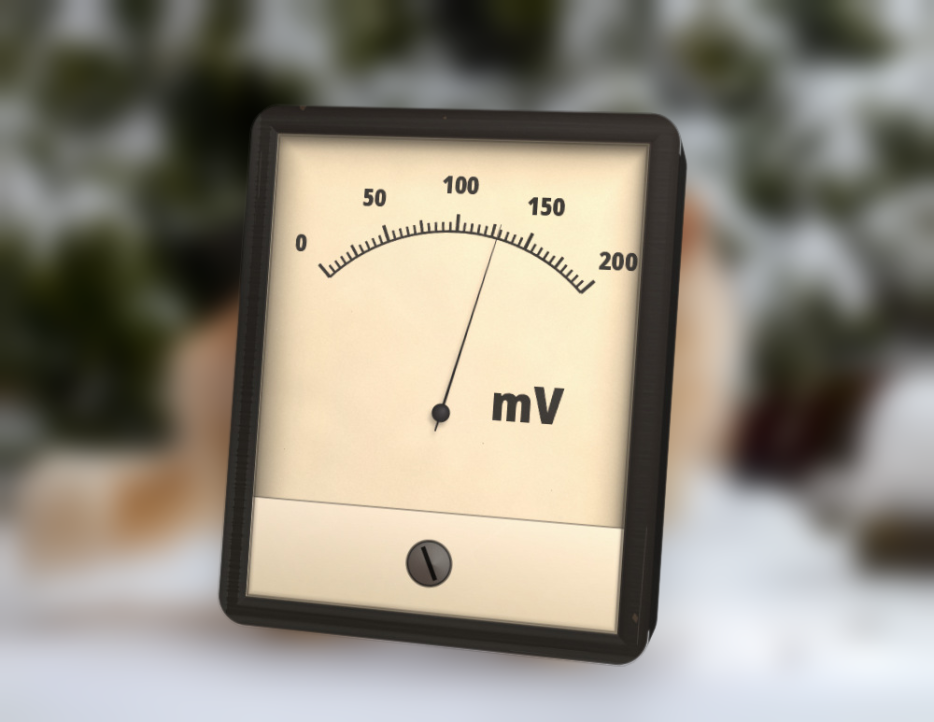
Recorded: 130 mV
